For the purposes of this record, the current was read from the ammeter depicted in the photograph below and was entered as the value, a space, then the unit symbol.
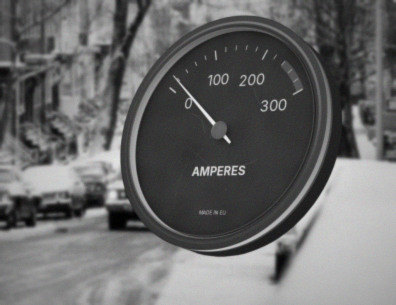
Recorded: 20 A
